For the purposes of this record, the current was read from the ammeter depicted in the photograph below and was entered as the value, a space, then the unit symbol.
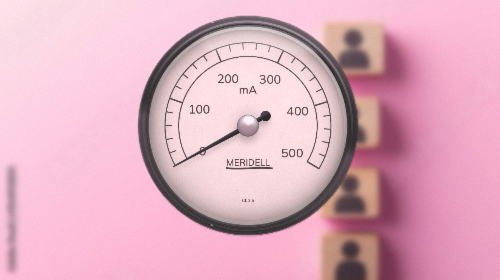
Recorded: 0 mA
